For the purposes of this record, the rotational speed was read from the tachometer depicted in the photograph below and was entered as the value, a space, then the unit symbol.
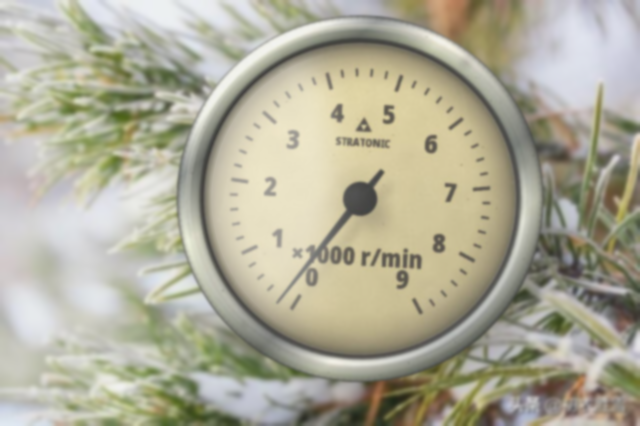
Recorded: 200 rpm
